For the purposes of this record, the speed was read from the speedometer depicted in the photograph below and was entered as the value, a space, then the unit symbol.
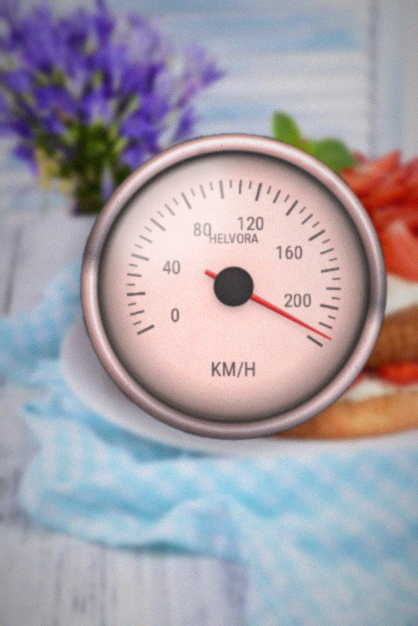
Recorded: 215 km/h
